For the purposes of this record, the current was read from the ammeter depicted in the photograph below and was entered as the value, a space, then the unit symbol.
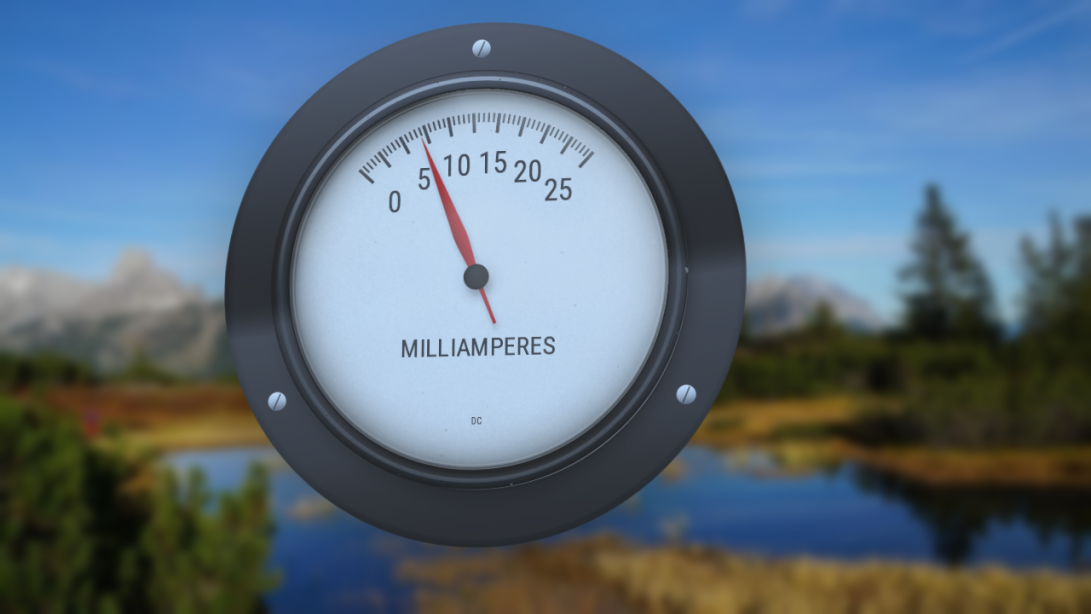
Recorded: 7 mA
